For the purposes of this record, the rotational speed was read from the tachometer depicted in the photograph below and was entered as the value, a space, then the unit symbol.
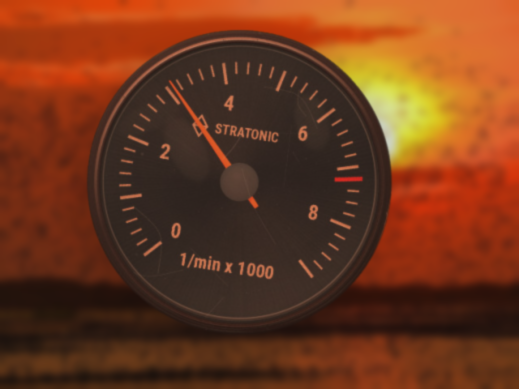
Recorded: 3100 rpm
